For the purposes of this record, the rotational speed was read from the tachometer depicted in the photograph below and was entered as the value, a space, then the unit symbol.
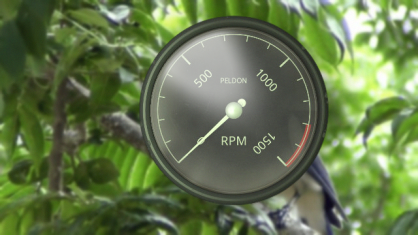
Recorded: 0 rpm
